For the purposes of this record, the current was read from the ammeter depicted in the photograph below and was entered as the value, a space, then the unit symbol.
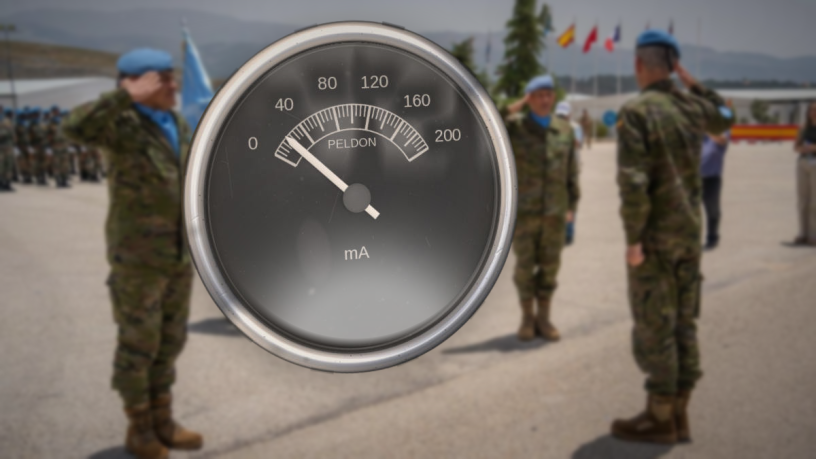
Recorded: 20 mA
